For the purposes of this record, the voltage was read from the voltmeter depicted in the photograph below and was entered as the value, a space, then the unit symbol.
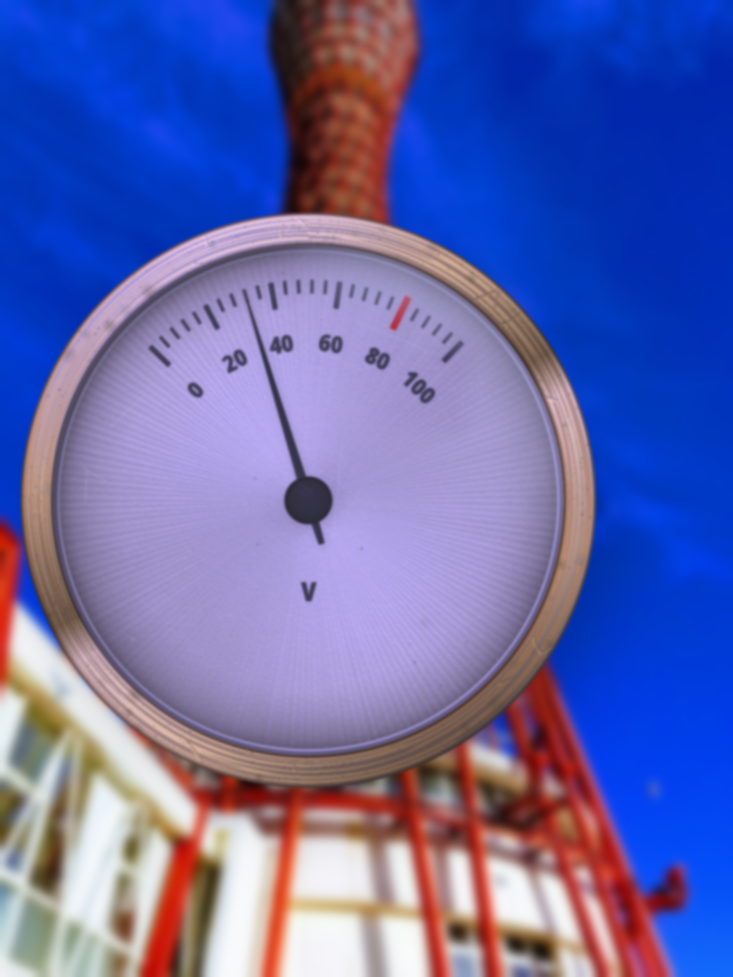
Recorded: 32 V
